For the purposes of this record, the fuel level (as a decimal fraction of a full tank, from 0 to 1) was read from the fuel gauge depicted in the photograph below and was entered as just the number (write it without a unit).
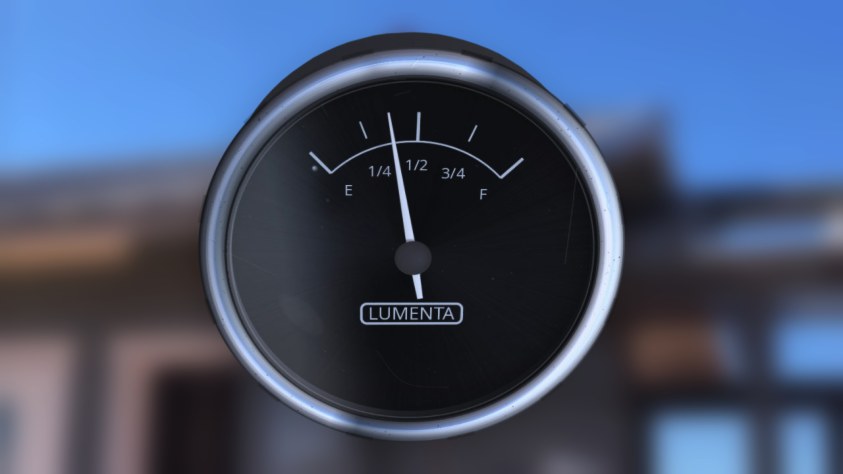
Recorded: 0.375
